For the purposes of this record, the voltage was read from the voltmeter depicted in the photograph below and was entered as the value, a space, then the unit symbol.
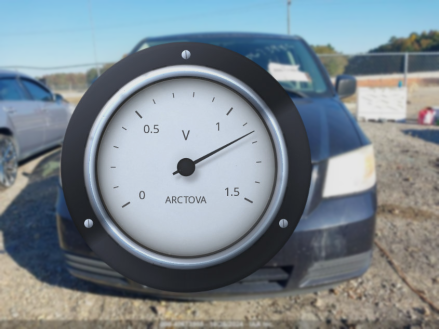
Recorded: 1.15 V
